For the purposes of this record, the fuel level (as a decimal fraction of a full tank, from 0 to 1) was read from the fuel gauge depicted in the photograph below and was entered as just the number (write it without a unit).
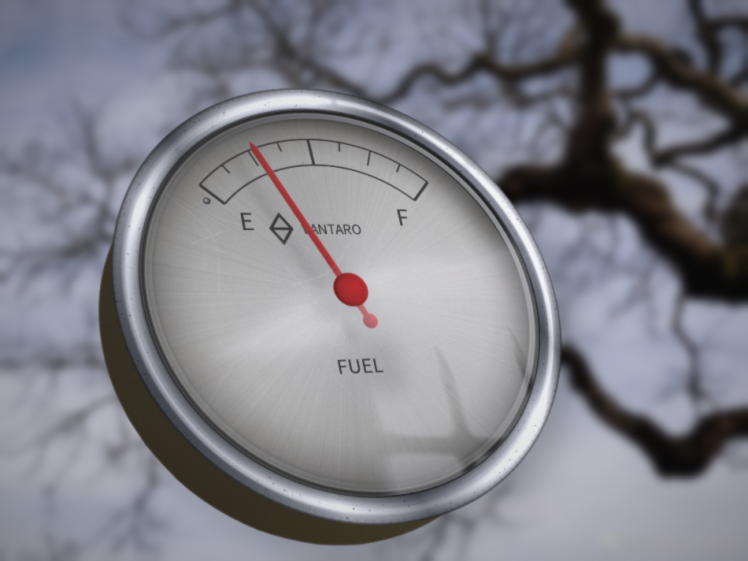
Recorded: 0.25
